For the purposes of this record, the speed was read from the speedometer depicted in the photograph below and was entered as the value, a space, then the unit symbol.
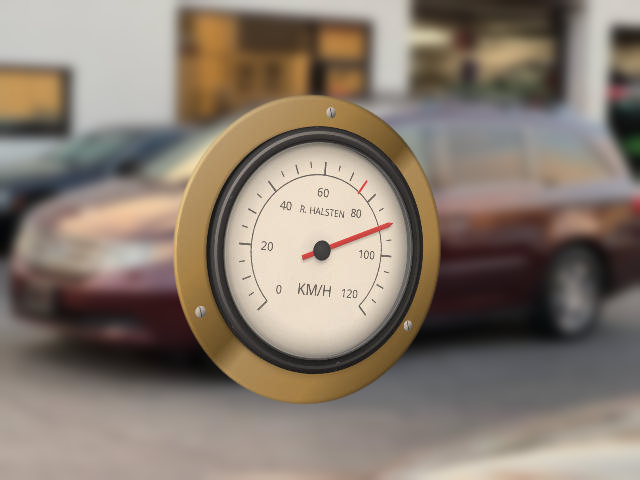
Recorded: 90 km/h
